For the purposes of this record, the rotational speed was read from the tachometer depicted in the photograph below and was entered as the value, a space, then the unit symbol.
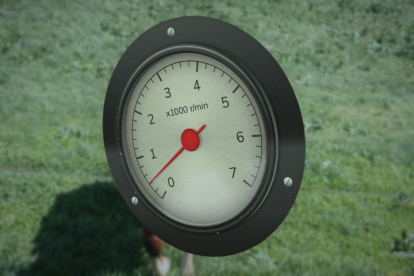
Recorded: 400 rpm
